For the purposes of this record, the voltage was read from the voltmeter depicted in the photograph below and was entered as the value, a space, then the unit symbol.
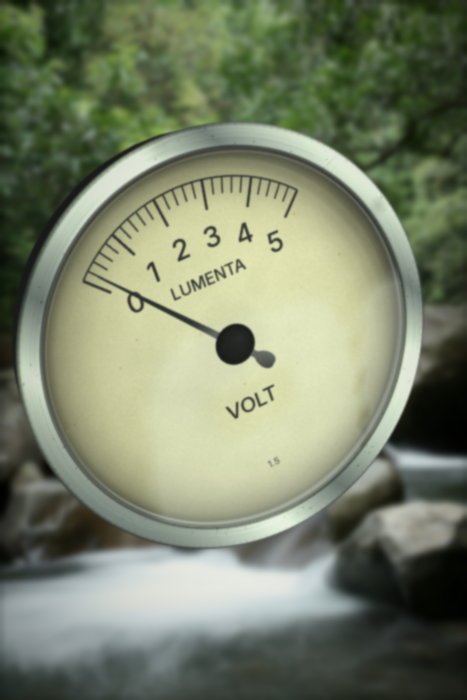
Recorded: 0.2 V
